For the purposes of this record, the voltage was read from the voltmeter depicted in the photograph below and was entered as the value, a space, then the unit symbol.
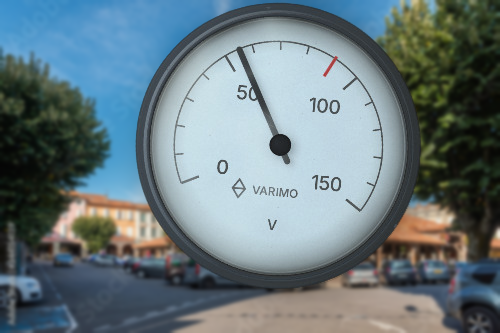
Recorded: 55 V
